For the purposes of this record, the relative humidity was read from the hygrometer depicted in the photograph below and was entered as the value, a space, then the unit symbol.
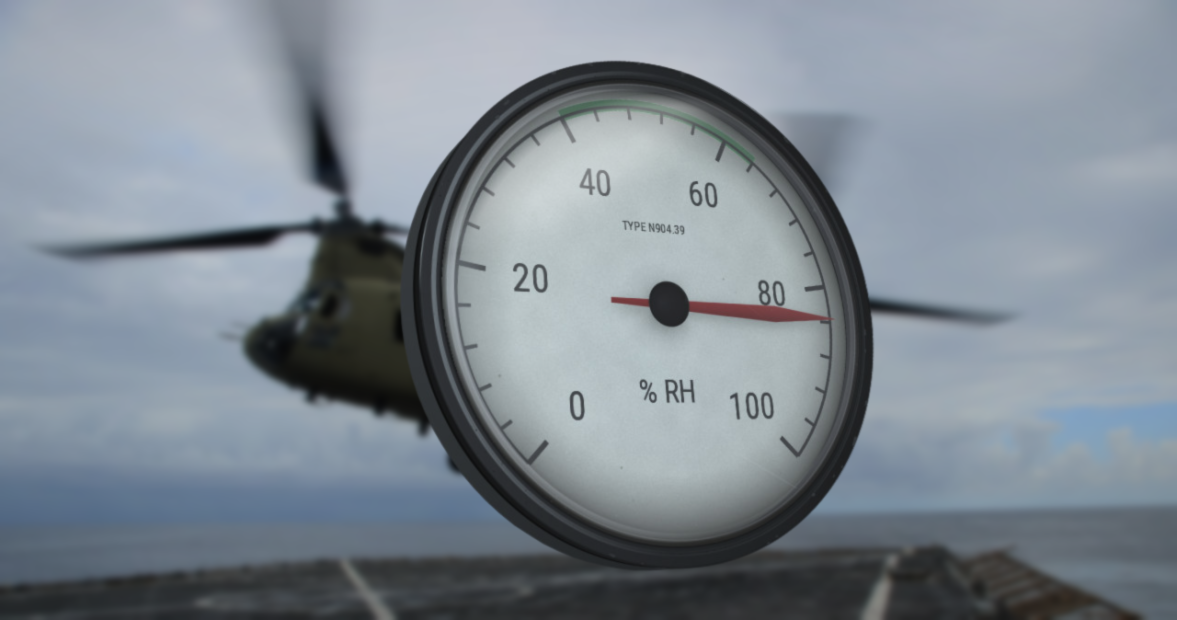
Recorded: 84 %
